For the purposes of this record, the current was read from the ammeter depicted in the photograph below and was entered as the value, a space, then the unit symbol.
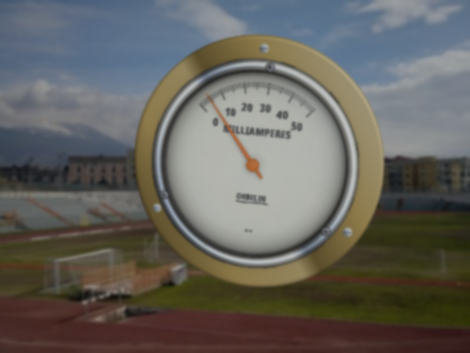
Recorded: 5 mA
